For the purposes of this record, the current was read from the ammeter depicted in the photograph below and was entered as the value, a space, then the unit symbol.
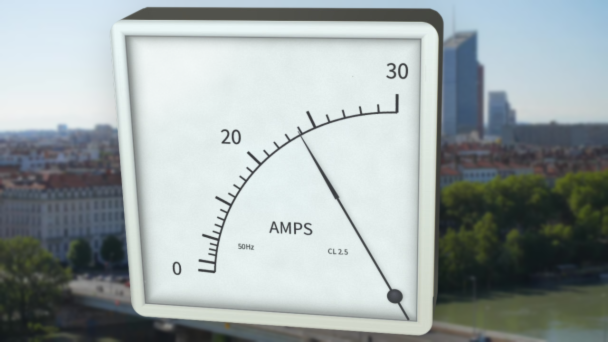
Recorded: 24 A
